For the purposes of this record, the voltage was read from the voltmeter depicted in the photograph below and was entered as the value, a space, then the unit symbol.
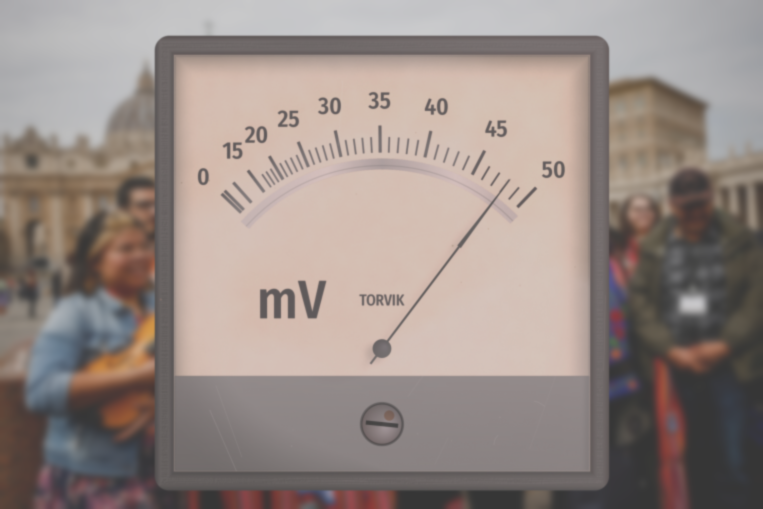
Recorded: 48 mV
